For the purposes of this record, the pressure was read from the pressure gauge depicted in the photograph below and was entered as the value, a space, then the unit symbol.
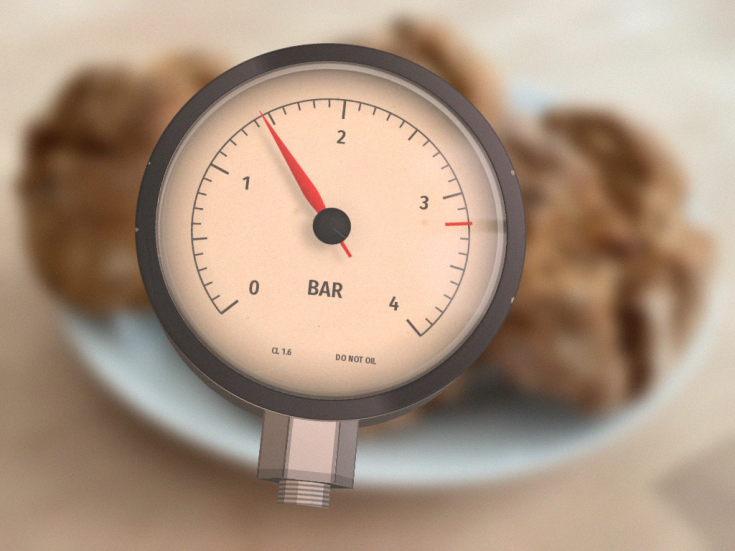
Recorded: 1.45 bar
